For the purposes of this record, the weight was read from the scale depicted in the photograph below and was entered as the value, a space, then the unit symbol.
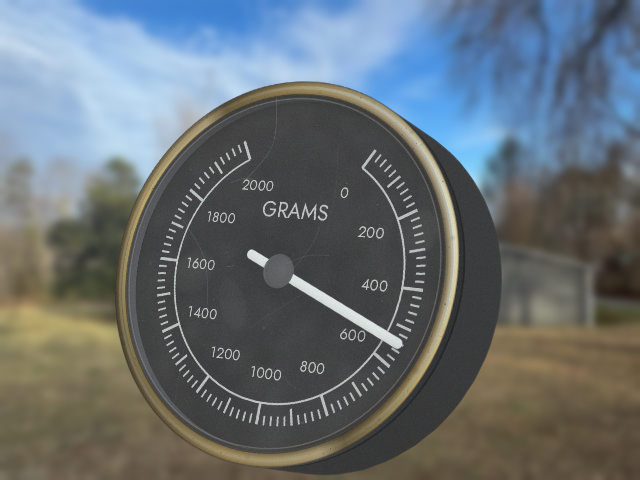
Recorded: 540 g
